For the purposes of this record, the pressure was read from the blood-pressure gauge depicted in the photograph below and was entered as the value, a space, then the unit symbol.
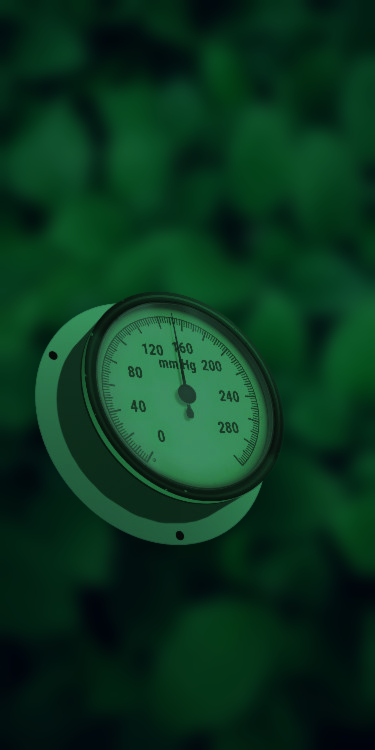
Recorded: 150 mmHg
